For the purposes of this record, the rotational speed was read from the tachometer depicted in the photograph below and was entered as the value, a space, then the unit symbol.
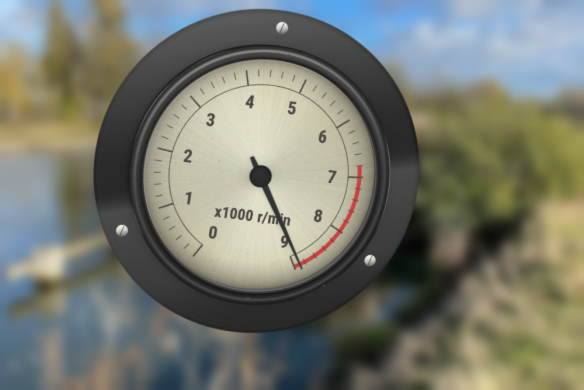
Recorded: 8900 rpm
